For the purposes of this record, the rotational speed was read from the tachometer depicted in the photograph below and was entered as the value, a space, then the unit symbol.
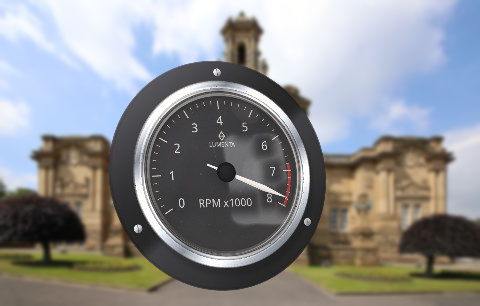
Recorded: 7800 rpm
